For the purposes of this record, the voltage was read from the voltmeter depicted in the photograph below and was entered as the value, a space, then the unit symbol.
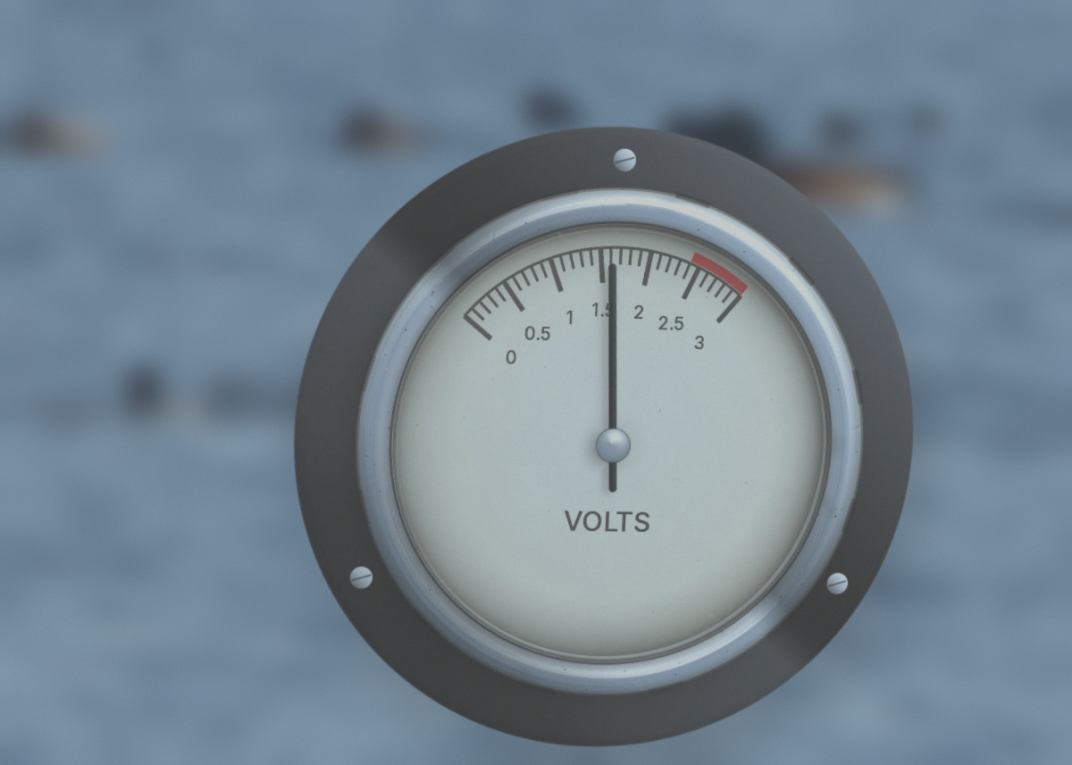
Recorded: 1.6 V
